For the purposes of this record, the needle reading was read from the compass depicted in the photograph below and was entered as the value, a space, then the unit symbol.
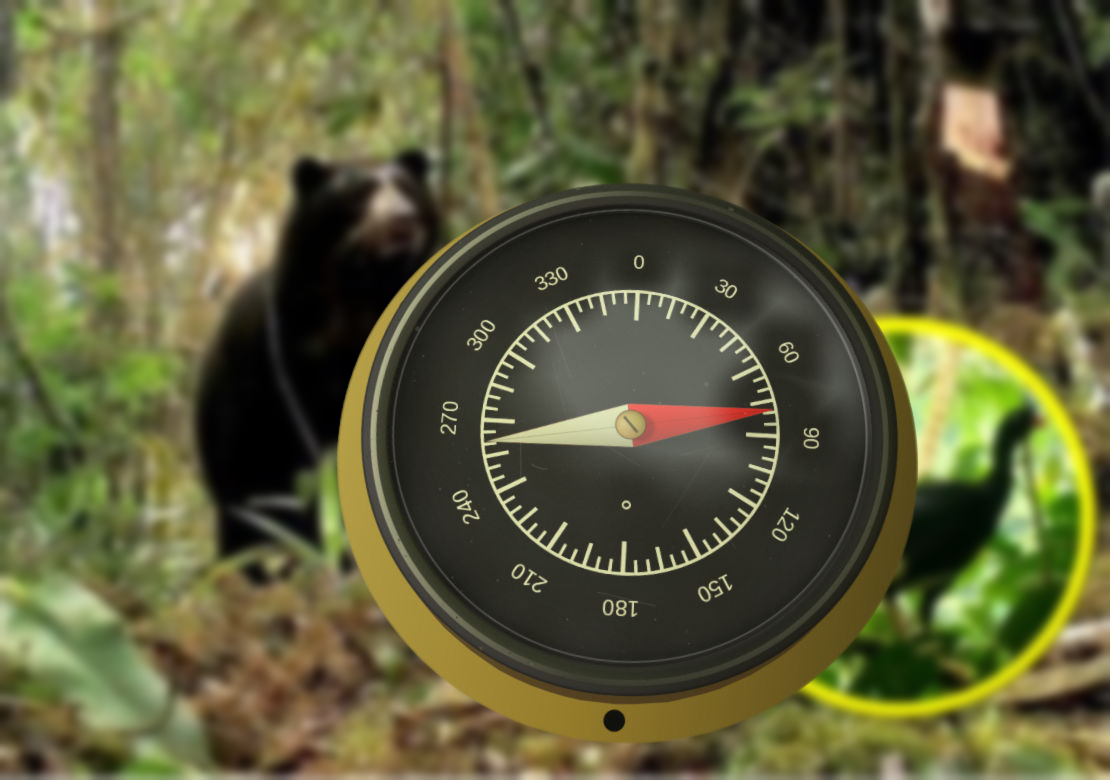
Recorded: 80 °
